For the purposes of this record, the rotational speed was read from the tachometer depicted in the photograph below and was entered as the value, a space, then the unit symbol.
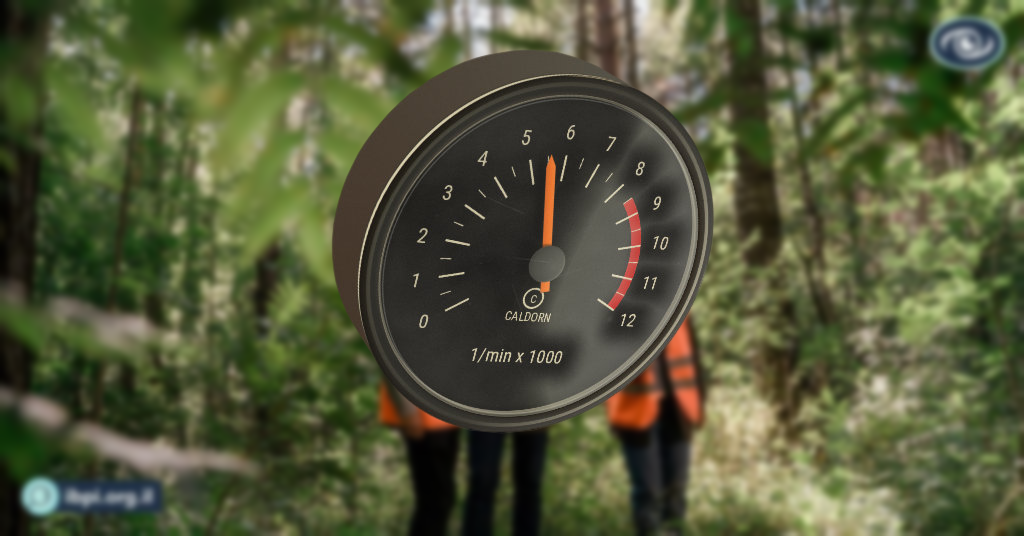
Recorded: 5500 rpm
